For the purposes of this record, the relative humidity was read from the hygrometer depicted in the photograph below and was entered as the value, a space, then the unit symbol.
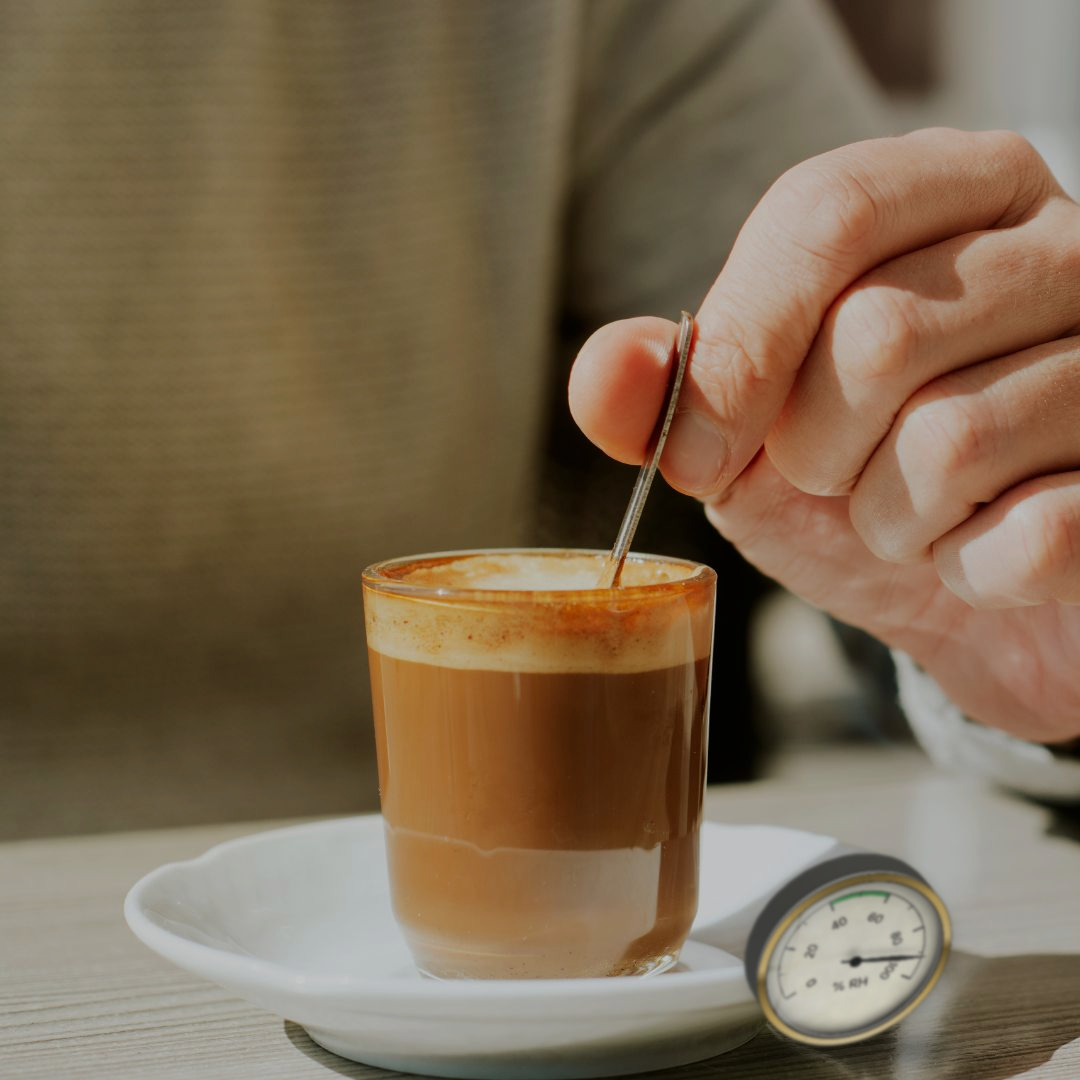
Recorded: 90 %
